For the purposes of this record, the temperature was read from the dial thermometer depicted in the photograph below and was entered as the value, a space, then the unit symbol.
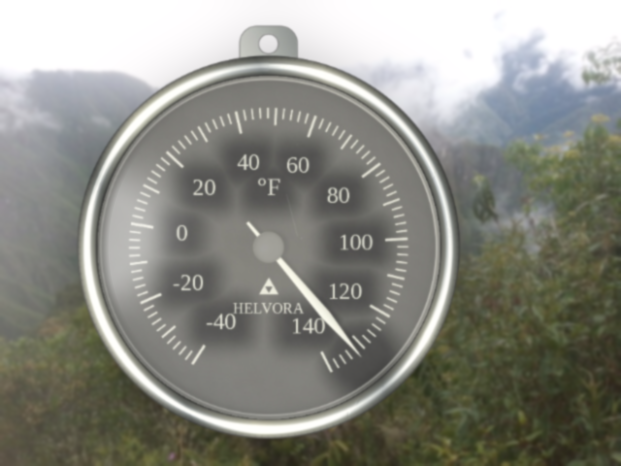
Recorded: 132 °F
